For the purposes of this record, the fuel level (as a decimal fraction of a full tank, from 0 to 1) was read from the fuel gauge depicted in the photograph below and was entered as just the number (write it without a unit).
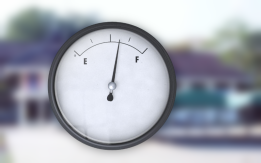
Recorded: 0.625
